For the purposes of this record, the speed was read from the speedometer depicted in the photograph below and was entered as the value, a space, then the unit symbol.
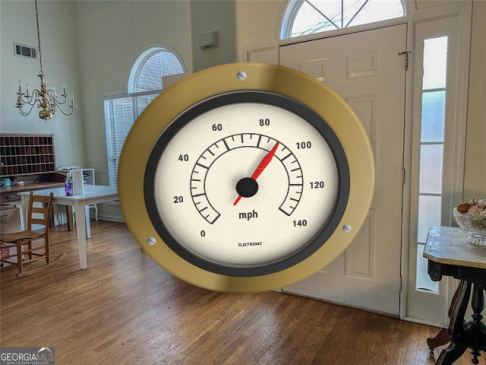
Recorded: 90 mph
